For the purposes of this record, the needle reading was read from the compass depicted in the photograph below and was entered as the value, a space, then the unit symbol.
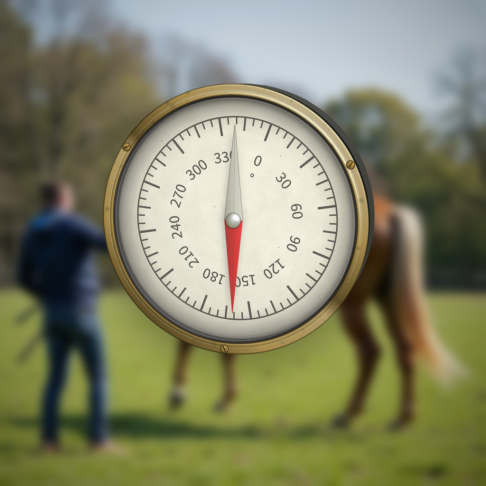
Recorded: 160 °
